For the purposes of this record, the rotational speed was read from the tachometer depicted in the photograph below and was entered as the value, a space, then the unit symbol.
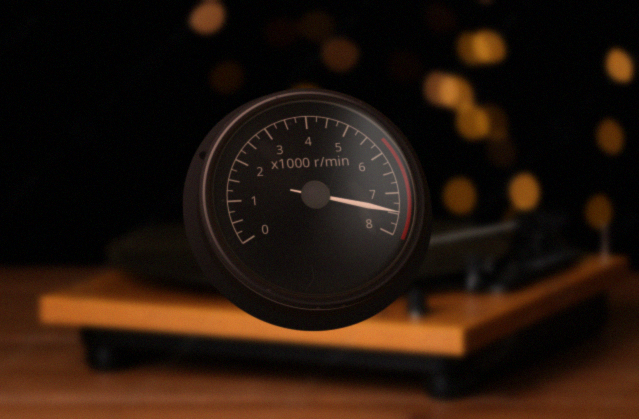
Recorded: 7500 rpm
